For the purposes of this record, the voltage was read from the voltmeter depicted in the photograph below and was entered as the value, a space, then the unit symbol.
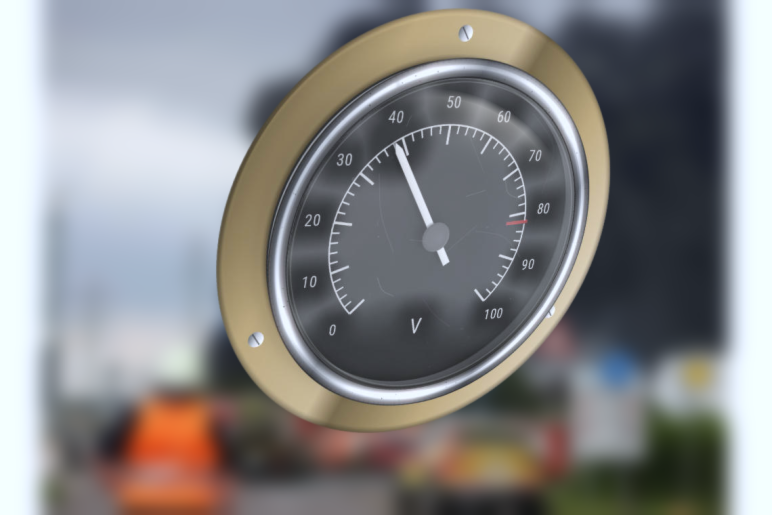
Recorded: 38 V
